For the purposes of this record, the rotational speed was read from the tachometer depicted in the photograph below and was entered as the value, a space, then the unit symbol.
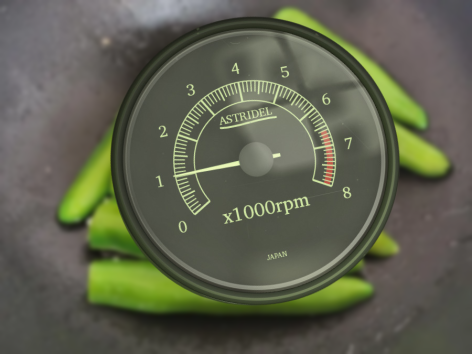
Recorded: 1000 rpm
